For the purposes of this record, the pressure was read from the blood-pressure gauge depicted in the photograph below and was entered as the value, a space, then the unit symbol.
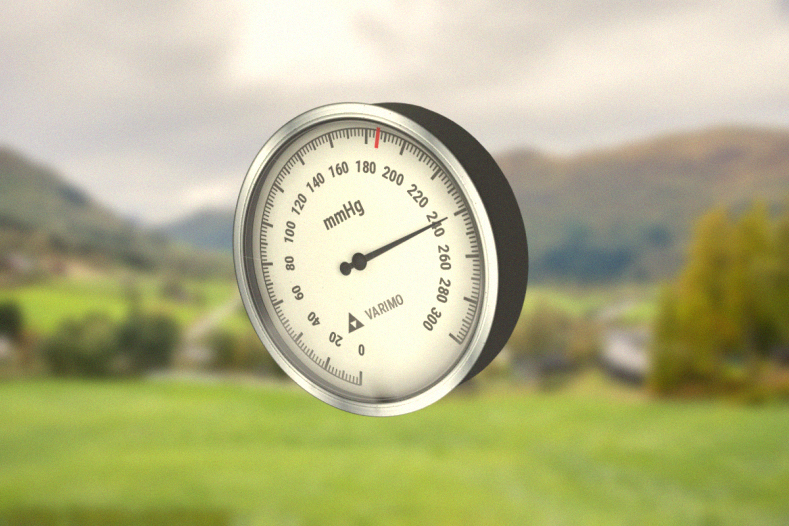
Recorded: 240 mmHg
